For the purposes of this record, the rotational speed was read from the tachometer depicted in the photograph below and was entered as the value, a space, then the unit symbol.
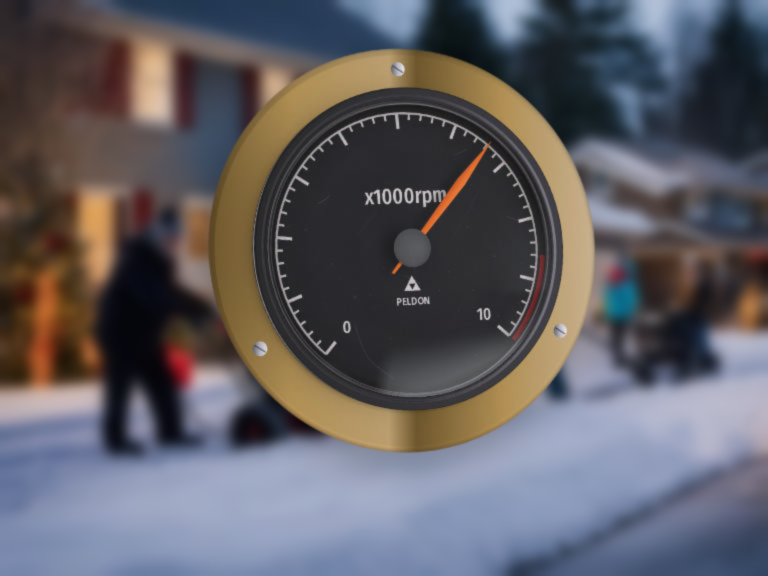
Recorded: 6600 rpm
